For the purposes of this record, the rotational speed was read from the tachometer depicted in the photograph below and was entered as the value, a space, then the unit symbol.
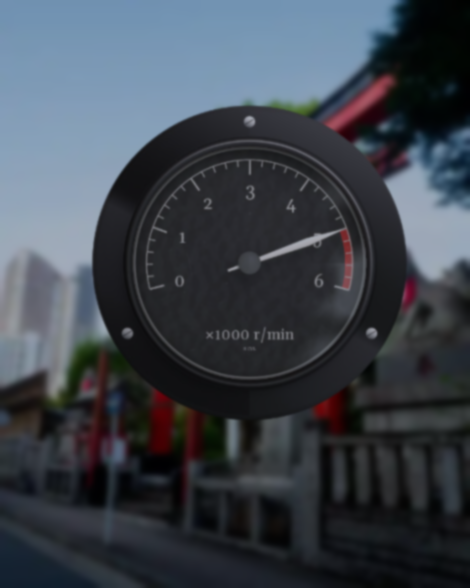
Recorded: 5000 rpm
